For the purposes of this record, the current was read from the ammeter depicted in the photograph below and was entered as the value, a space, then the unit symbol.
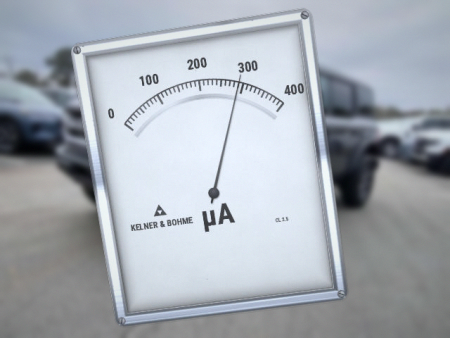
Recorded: 290 µA
